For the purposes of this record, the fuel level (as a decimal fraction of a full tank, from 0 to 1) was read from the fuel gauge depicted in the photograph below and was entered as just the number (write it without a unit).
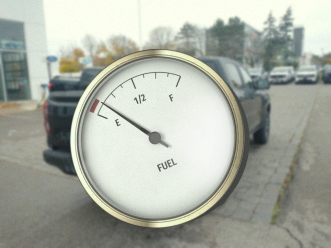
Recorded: 0.125
